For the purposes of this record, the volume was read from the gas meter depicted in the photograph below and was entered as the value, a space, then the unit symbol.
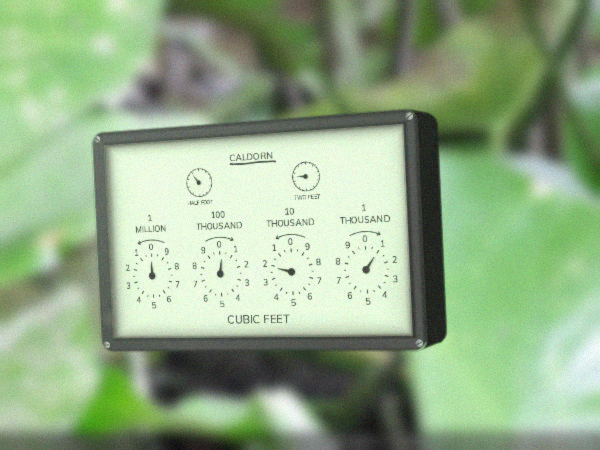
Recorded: 2100 ft³
